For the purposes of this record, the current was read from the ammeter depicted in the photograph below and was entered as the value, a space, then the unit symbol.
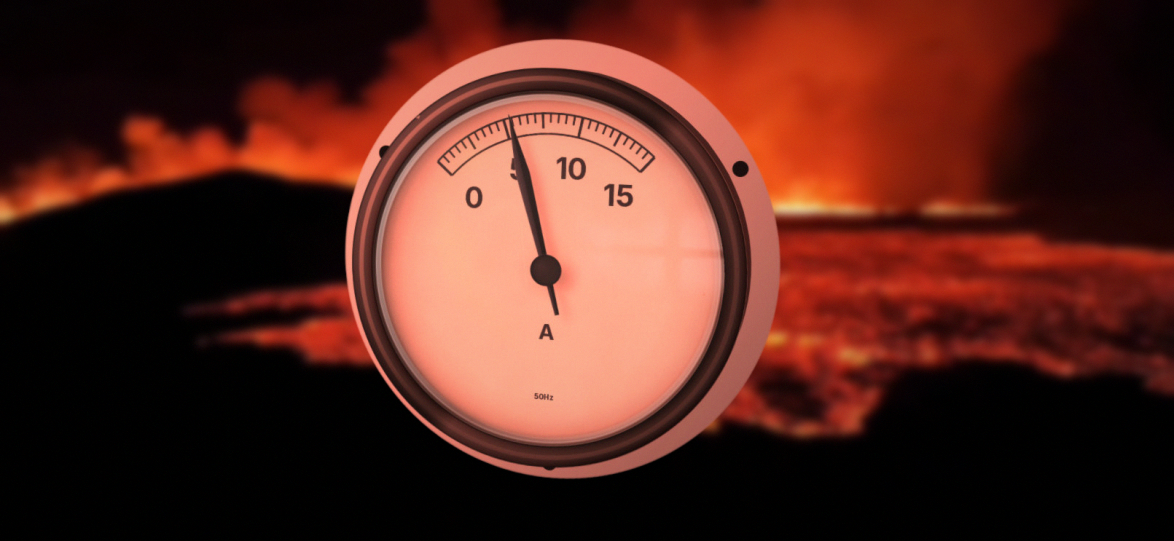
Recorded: 5.5 A
